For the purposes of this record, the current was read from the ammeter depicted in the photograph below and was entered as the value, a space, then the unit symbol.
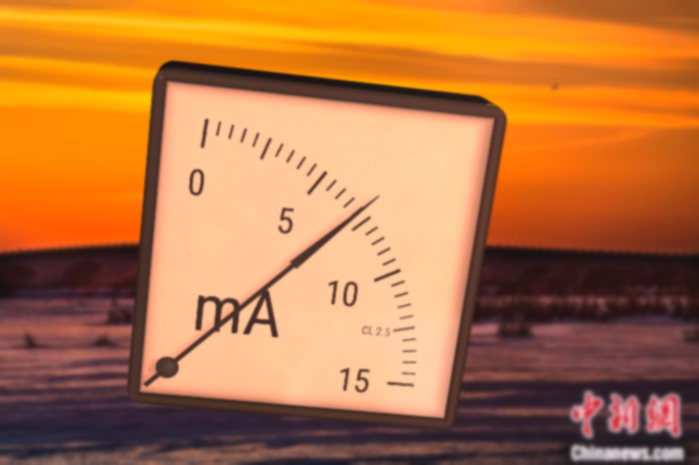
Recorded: 7 mA
